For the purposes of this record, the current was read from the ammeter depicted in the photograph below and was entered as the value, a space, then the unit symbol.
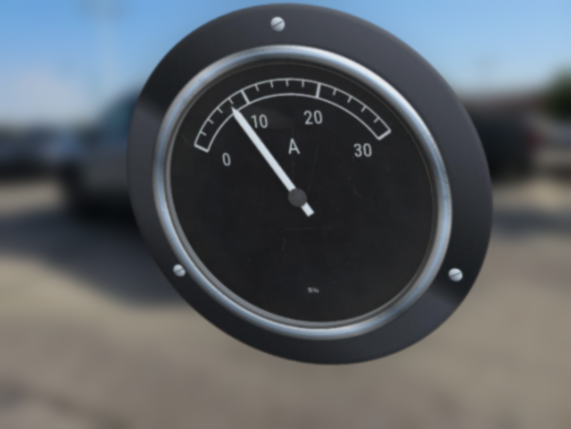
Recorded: 8 A
